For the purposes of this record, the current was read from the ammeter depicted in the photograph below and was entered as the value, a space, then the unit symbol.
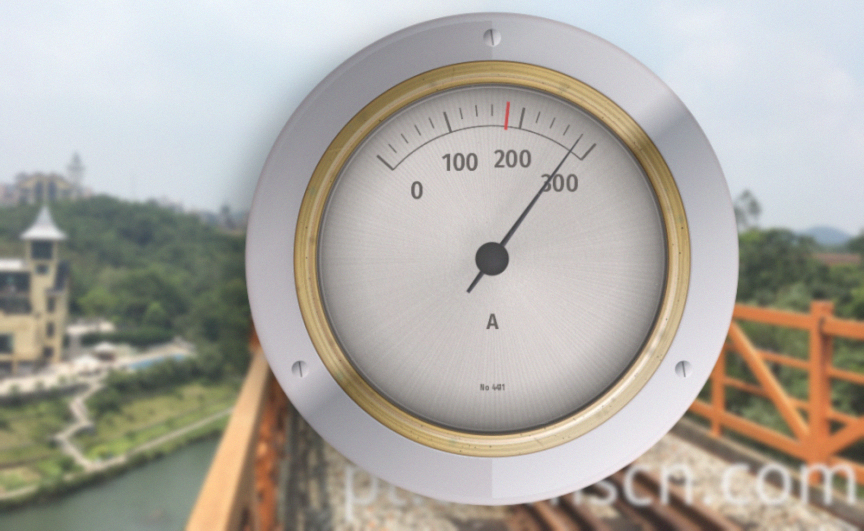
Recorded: 280 A
